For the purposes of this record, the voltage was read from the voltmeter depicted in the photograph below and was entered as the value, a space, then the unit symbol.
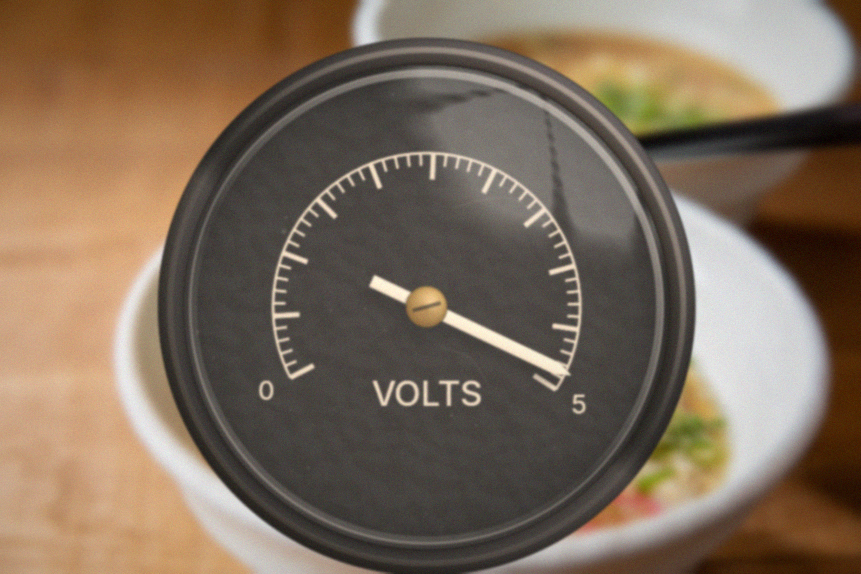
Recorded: 4.85 V
